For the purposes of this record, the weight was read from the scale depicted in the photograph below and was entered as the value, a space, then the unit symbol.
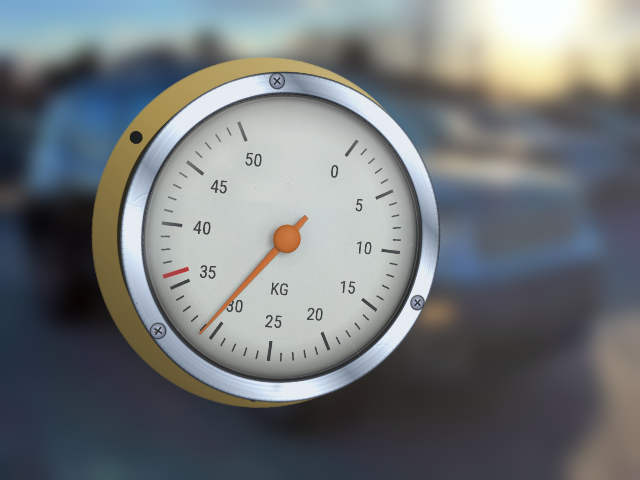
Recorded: 31 kg
